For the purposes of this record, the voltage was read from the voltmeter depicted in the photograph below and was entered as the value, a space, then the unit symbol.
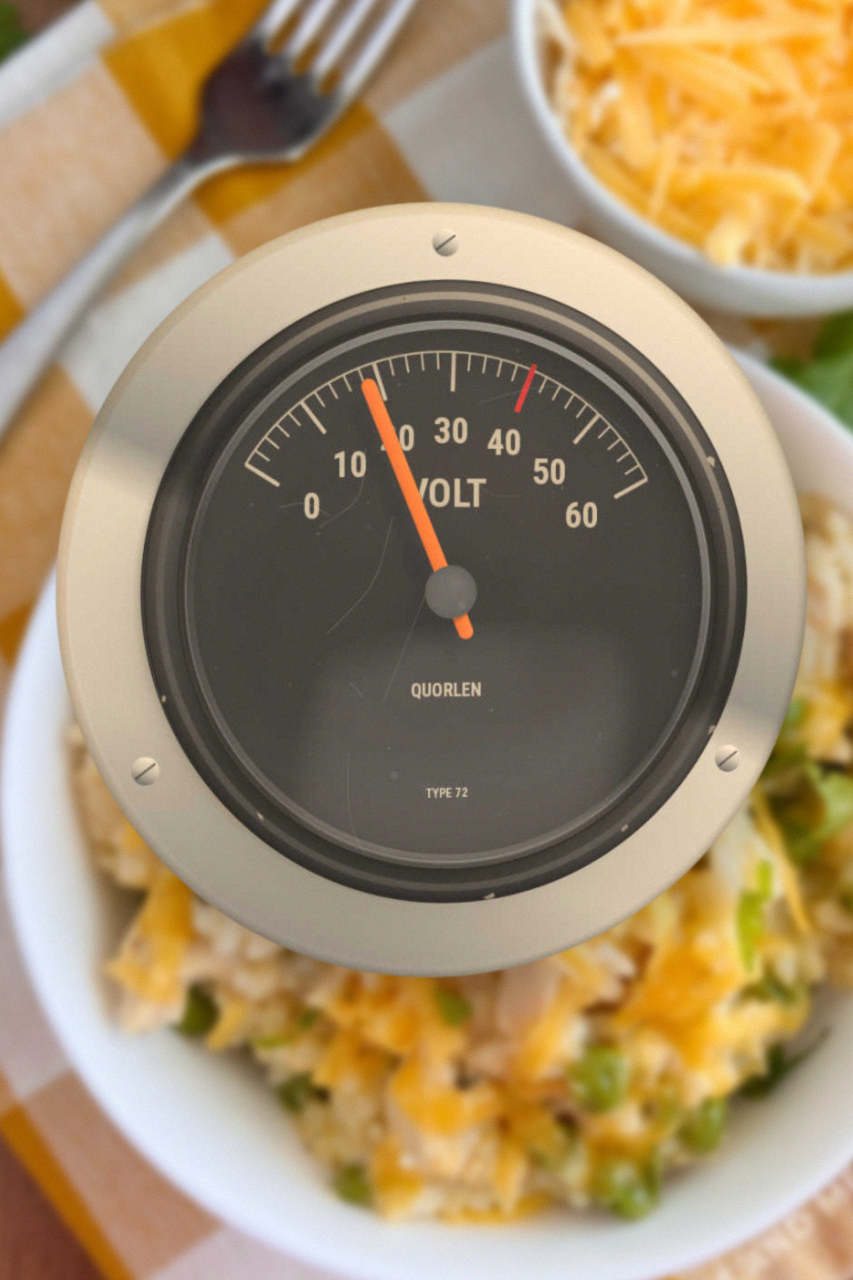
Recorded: 18 V
